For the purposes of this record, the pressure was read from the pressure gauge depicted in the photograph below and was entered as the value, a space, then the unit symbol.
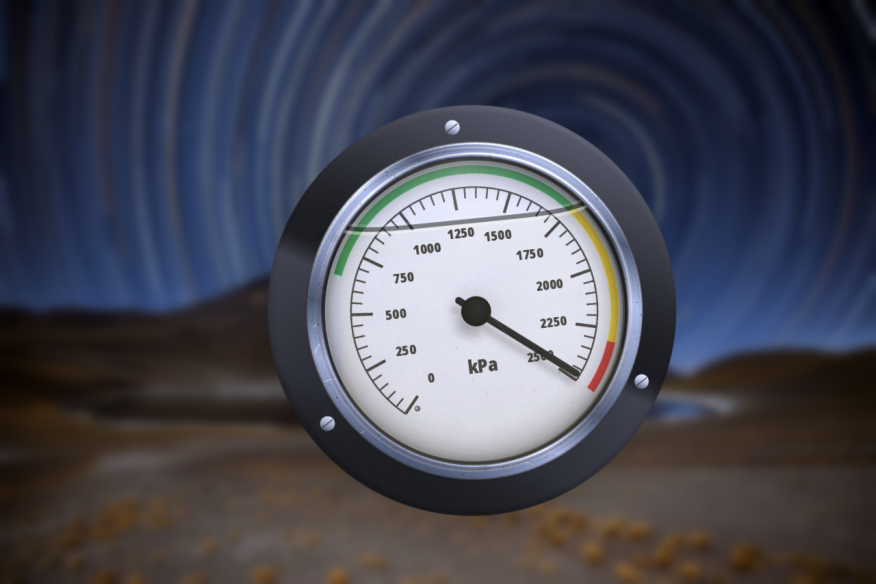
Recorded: 2475 kPa
